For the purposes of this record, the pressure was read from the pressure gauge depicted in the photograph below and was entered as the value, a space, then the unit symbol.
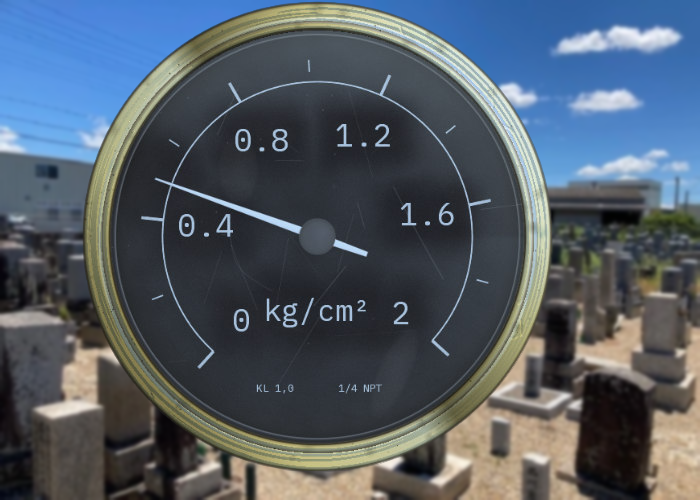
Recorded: 0.5 kg/cm²
